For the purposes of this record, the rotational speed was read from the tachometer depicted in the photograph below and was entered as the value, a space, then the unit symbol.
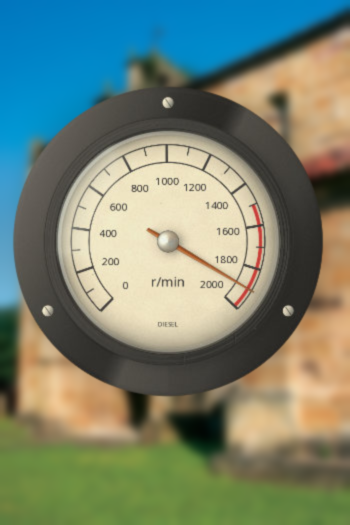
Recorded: 1900 rpm
